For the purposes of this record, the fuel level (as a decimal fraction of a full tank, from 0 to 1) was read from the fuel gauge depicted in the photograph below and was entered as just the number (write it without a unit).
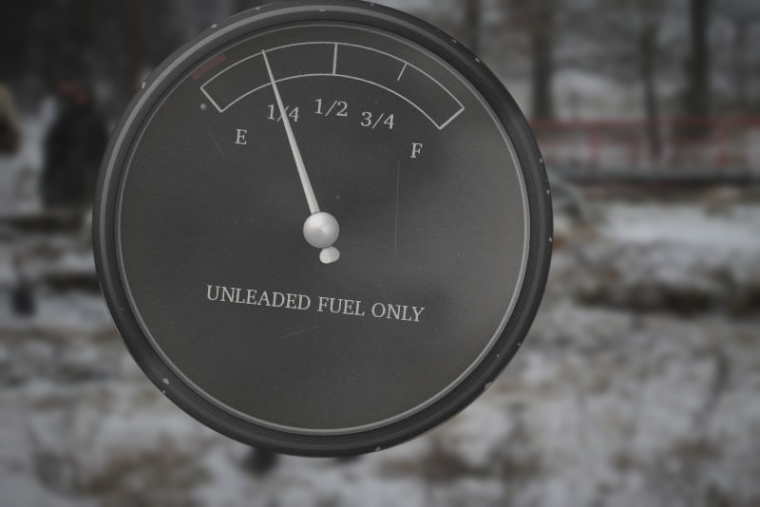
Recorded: 0.25
